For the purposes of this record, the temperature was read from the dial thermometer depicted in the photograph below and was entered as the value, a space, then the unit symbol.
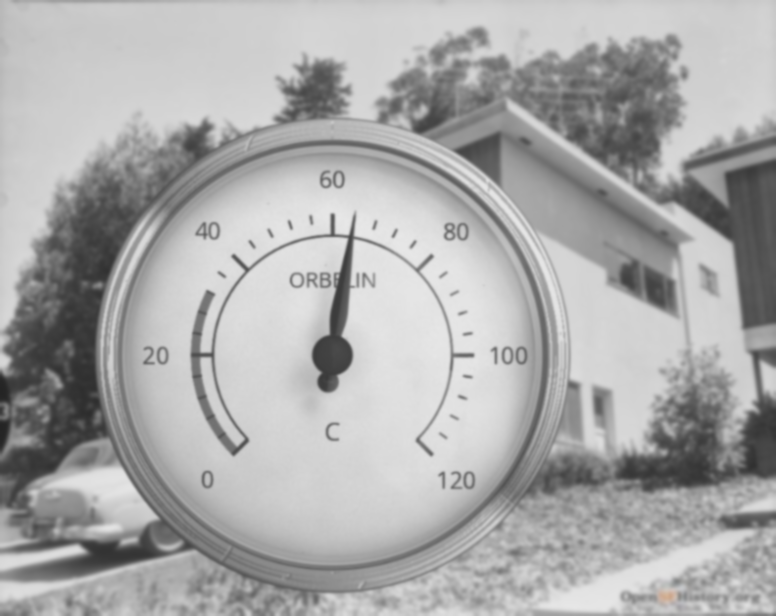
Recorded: 64 °C
